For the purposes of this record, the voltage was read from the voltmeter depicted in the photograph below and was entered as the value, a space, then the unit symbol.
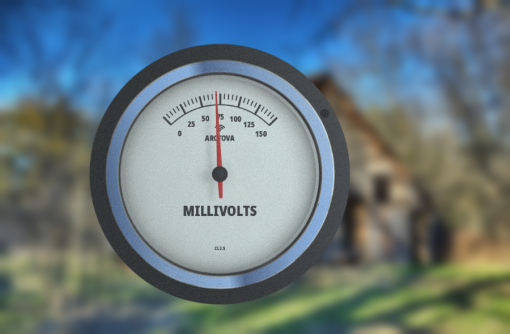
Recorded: 70 mV
